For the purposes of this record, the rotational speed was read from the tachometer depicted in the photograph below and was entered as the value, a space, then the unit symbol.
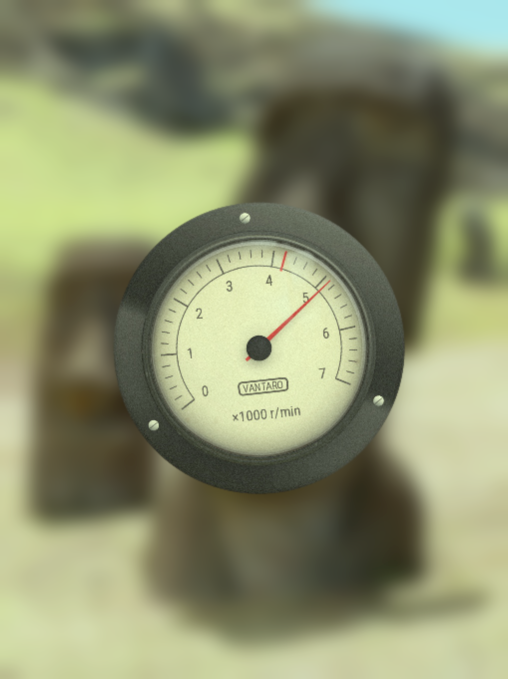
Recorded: 5100 rpm
